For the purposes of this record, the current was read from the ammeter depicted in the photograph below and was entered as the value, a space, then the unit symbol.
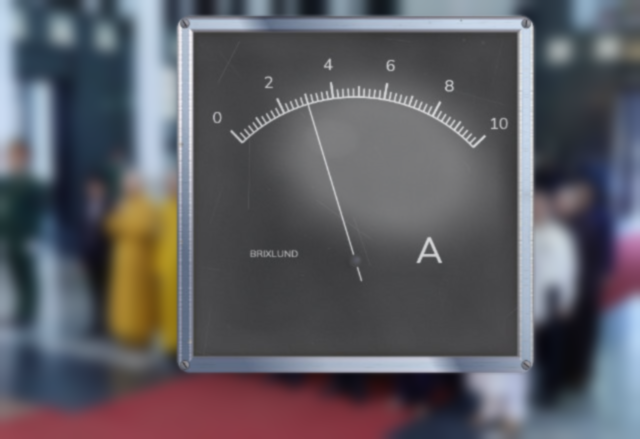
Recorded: 3 A
